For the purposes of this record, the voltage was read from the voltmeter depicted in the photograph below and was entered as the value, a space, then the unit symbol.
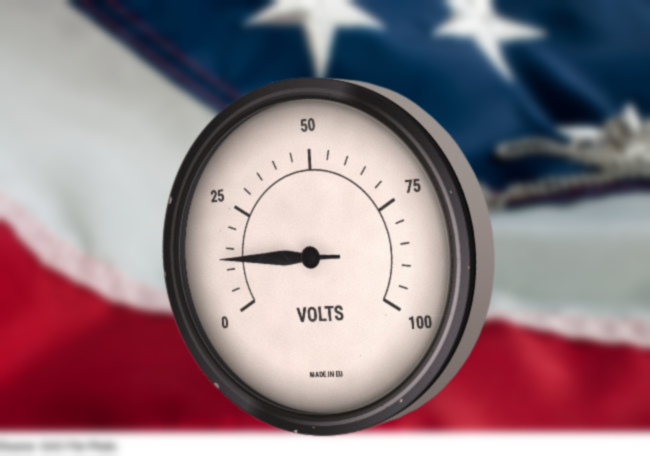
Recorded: 12.5 V
